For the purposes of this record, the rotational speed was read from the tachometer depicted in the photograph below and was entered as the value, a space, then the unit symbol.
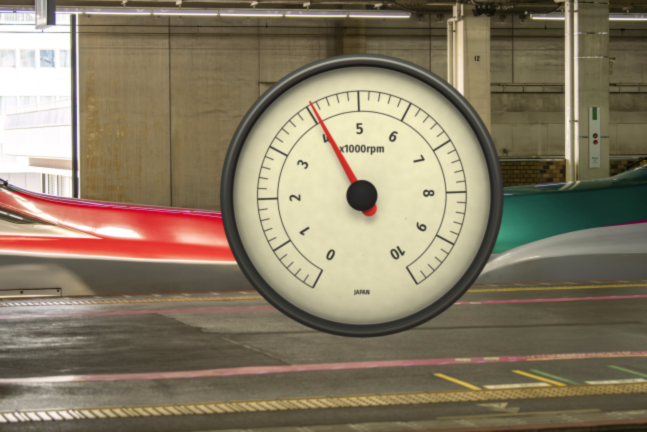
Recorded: 4100 rpm
